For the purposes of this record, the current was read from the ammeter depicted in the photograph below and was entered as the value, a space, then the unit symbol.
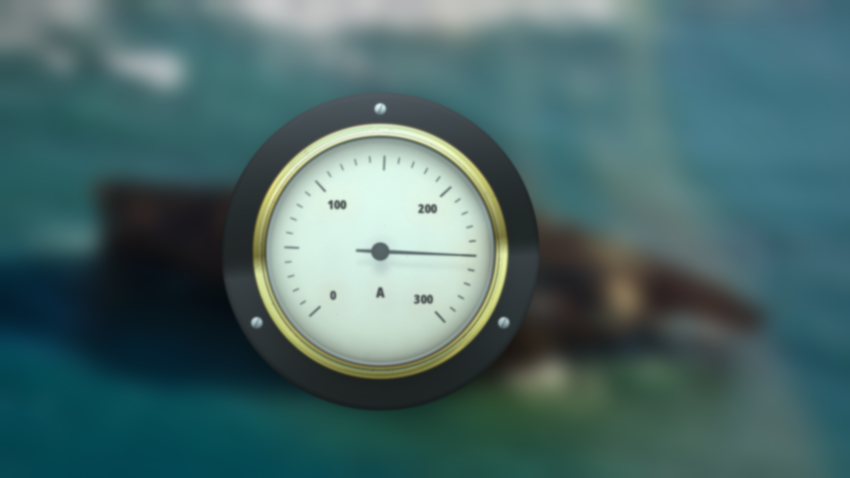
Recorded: 250 A
